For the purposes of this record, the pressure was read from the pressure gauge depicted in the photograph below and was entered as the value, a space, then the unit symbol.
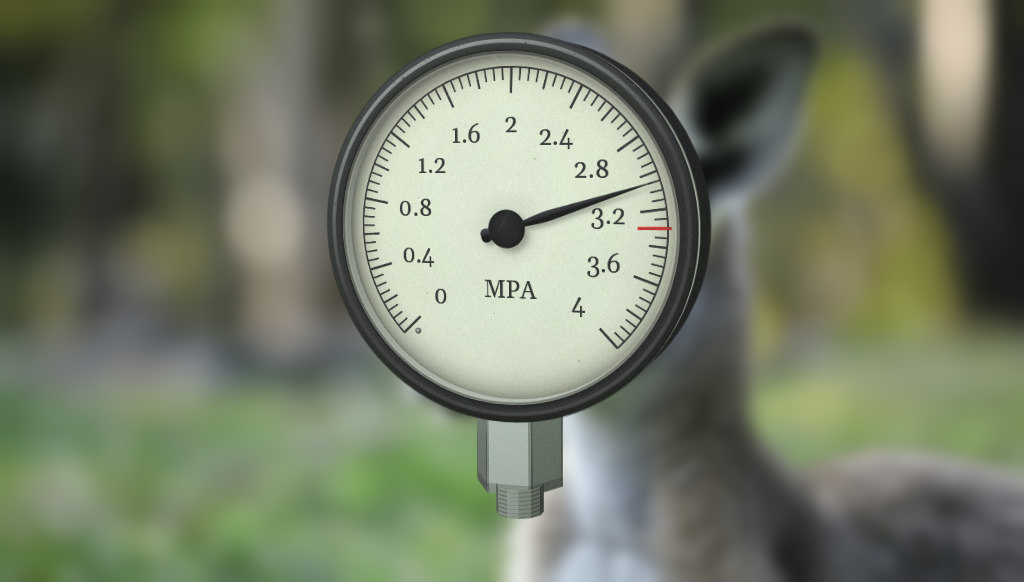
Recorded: 3.05 MPa
